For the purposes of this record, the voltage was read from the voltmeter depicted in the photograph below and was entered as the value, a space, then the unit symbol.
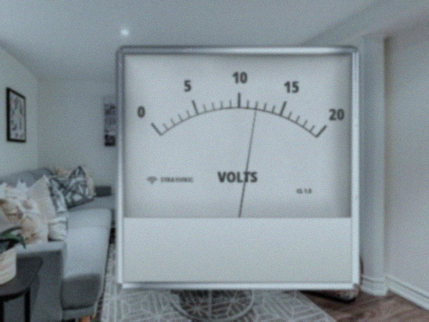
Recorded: 12 V
